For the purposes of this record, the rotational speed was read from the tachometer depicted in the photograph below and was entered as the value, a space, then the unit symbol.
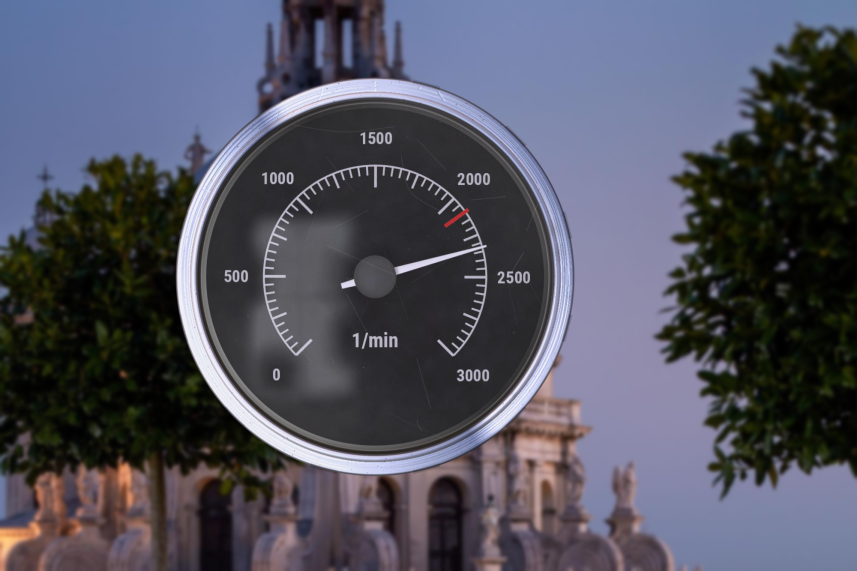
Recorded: 2325 rpm
